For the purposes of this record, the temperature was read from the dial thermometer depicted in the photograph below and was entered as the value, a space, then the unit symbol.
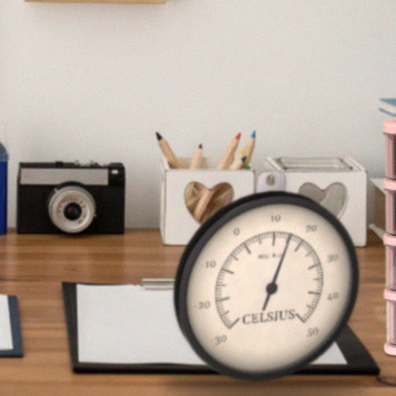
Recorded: 15 °C
